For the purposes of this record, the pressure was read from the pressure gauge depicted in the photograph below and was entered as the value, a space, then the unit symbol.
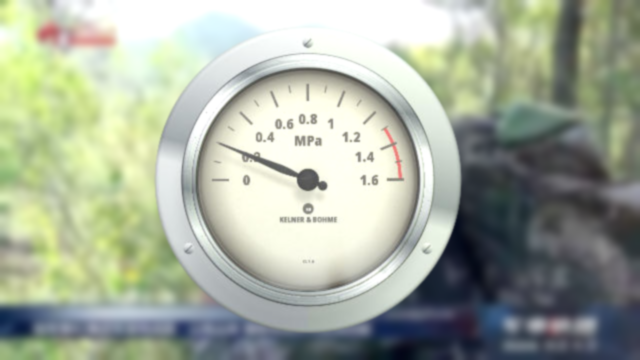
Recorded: 0.2 MPa
